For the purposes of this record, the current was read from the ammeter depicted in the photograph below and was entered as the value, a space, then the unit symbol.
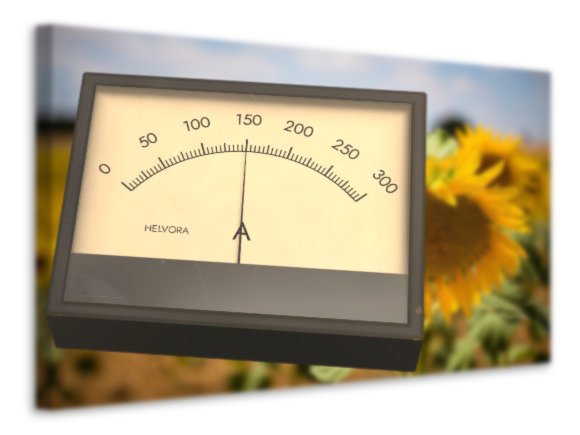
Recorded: 150 A
